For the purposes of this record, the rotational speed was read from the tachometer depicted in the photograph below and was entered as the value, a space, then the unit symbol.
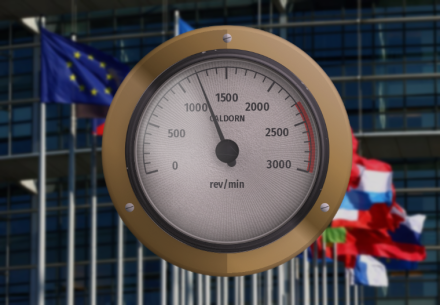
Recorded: 1200 rpm
